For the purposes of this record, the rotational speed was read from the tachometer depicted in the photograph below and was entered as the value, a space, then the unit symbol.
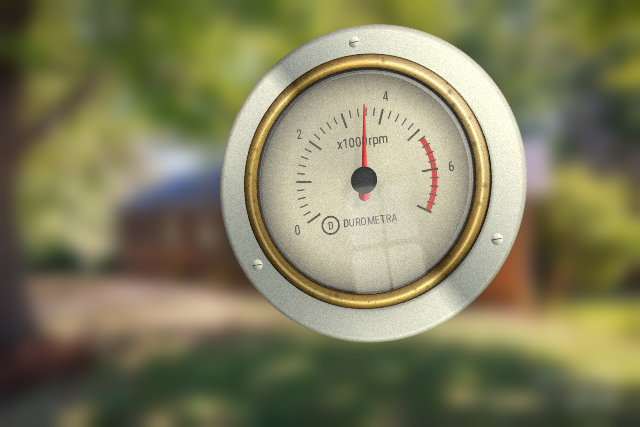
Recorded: 3600 rpm
